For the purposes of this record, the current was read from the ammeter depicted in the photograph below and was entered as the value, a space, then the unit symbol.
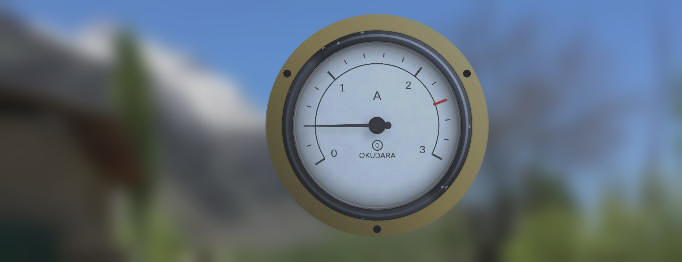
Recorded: 0.4 A
